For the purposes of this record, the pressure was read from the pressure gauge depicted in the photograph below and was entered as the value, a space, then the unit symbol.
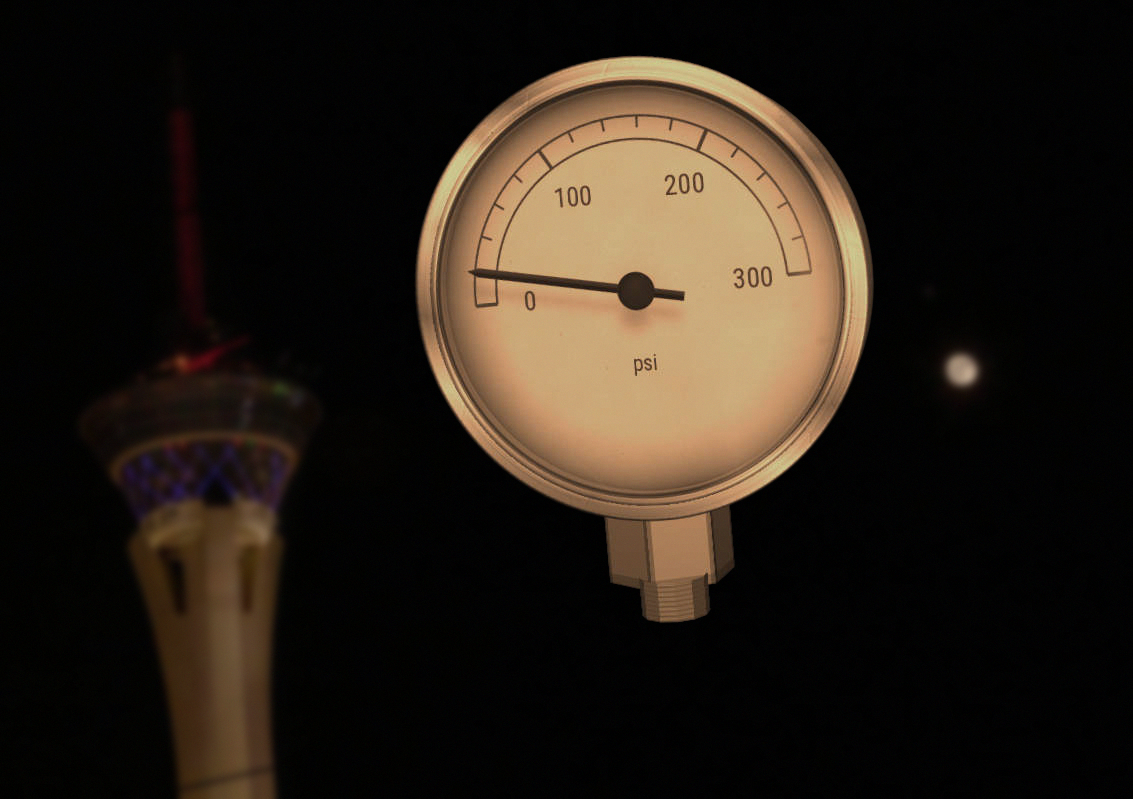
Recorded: 20 psi
